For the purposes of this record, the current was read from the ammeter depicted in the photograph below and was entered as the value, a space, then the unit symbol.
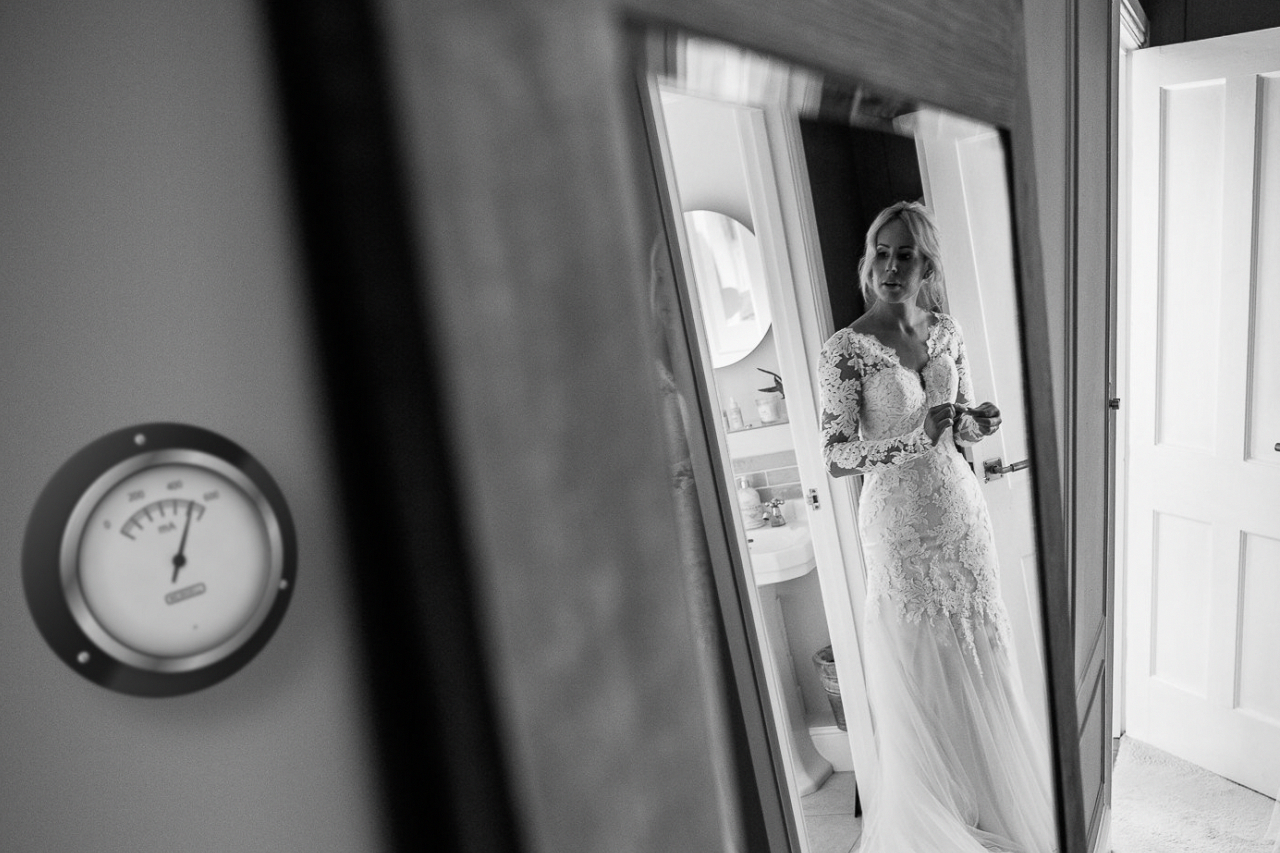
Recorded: 500 mA
